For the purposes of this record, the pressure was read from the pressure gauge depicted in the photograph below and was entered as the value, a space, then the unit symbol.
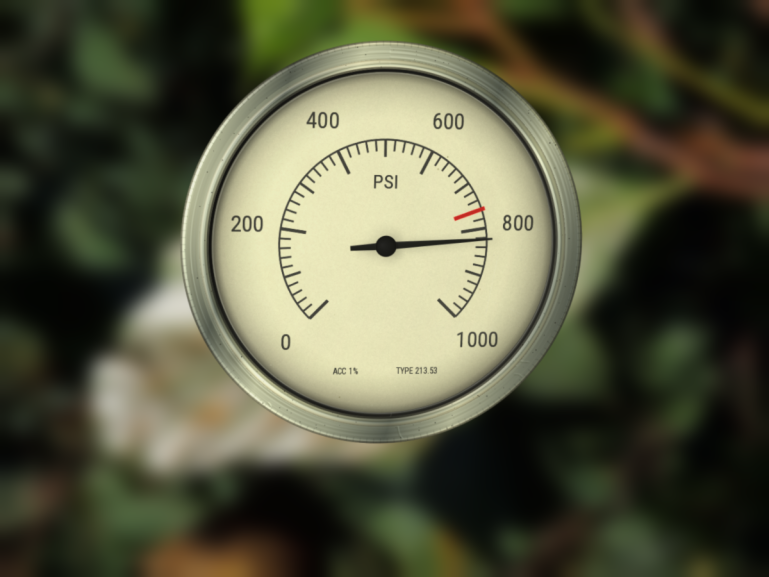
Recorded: 820 psi
